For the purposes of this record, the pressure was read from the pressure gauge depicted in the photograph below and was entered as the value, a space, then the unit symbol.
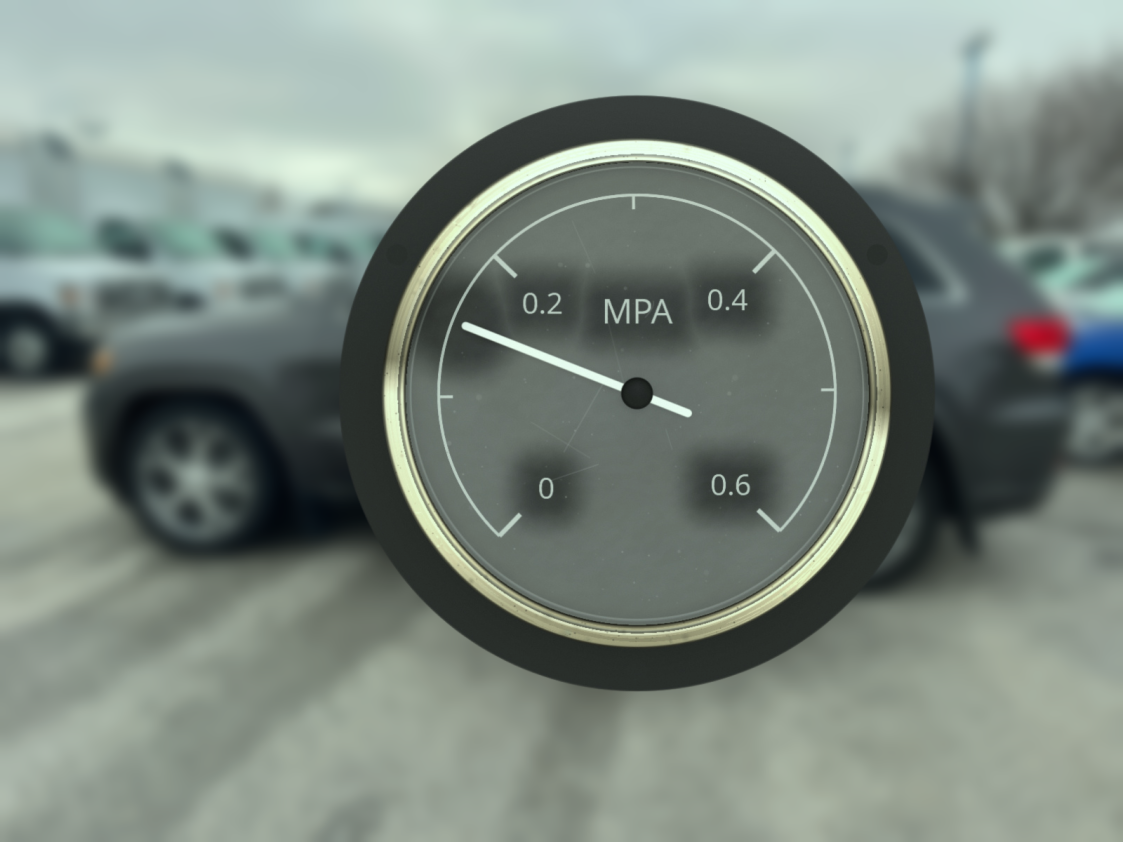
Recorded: 0.15 MPa
